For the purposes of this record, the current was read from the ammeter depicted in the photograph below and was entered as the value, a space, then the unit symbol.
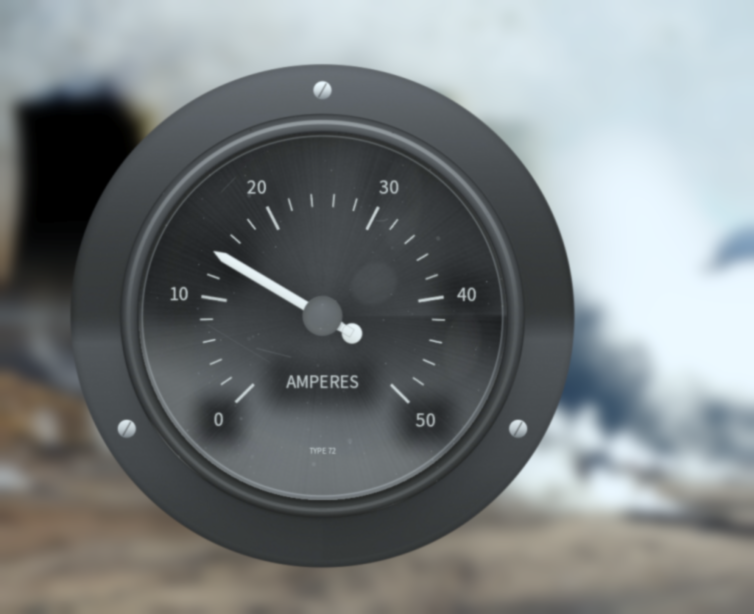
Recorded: 14 A
